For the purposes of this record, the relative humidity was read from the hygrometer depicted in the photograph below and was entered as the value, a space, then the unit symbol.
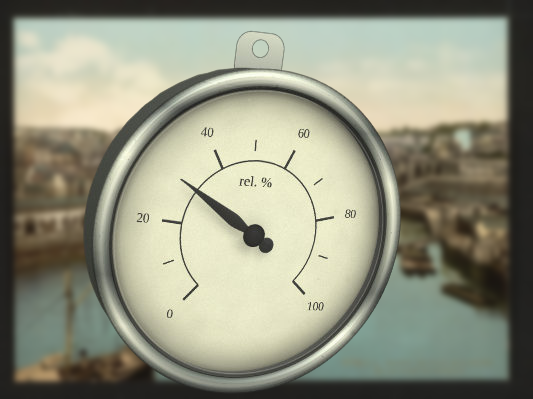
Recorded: 30 %
